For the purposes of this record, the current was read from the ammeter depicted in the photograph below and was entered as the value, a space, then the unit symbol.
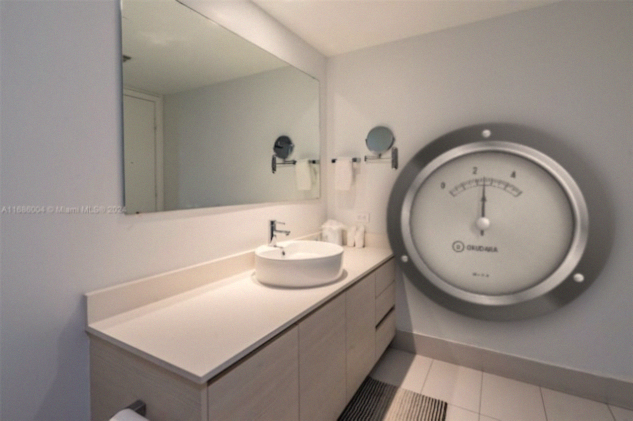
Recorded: 2.5 A
